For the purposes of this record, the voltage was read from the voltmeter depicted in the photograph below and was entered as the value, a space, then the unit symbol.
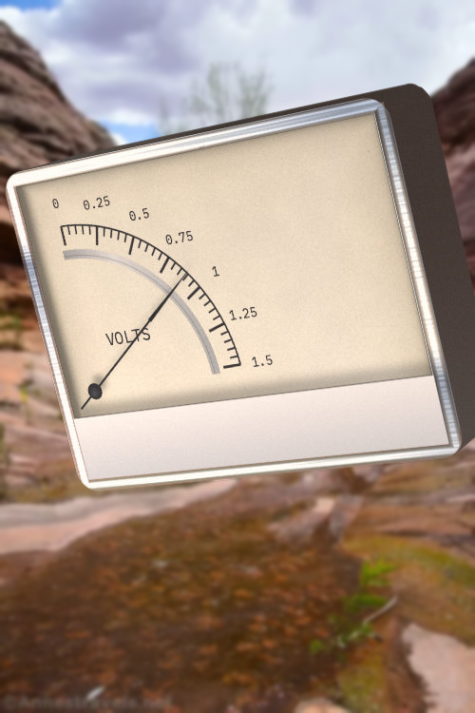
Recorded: 0.9 V
